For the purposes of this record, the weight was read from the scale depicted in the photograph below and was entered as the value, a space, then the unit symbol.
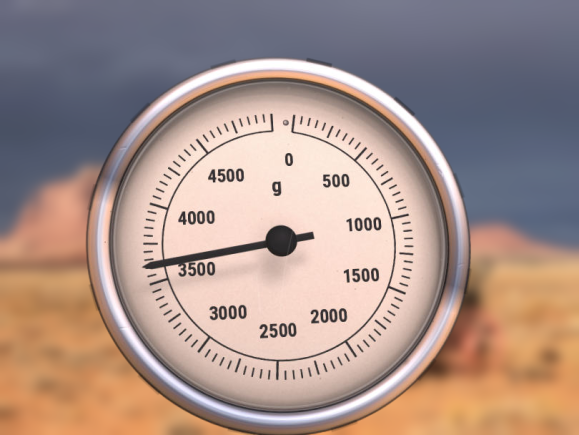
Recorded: 3600 g
